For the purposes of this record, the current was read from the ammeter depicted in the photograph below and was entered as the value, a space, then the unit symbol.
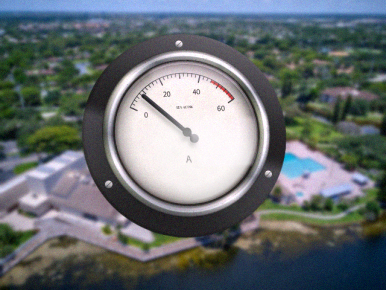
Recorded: 8 A
